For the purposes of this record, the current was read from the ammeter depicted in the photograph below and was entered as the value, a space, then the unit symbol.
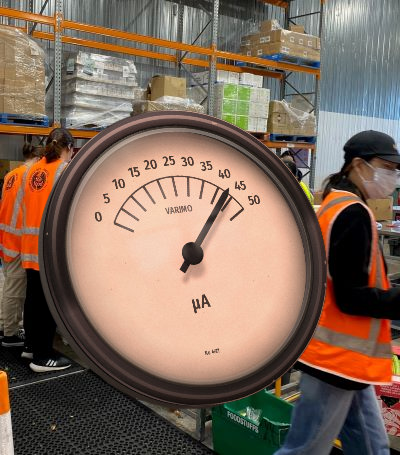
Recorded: 42.5 µA
